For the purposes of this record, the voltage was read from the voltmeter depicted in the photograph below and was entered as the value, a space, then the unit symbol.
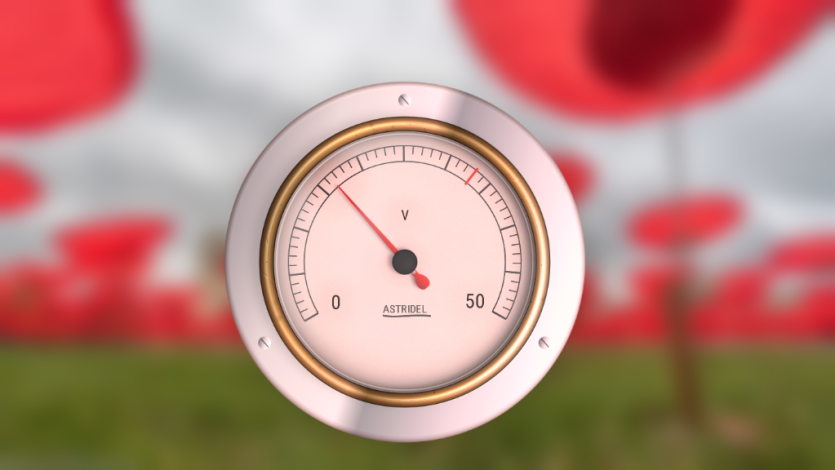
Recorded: 16.5 V
